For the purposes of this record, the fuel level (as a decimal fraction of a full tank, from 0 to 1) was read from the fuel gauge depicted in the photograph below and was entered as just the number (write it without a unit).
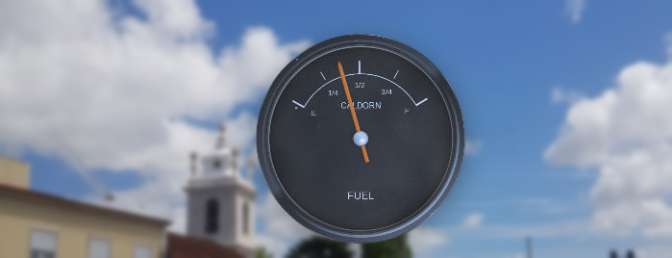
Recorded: 0.375
